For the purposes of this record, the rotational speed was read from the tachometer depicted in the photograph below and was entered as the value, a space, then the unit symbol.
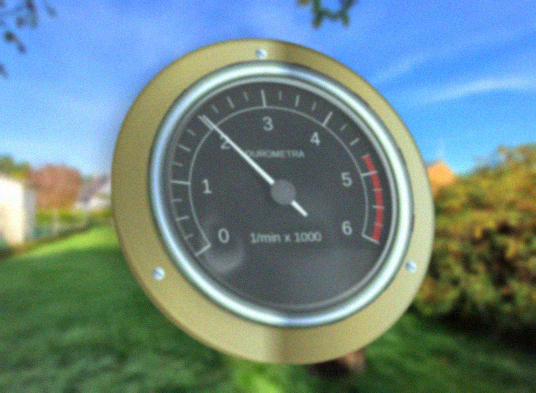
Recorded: 2000 rpm
